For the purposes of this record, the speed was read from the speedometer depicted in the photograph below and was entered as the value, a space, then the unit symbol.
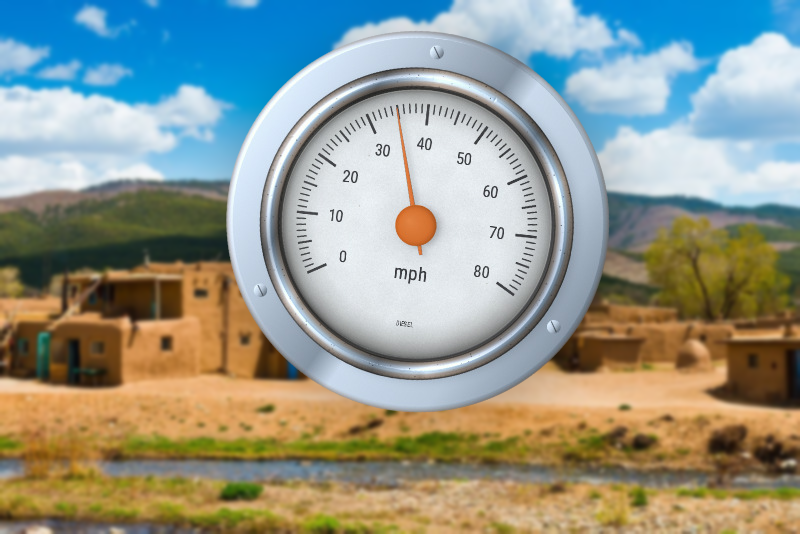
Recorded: 35 mph
